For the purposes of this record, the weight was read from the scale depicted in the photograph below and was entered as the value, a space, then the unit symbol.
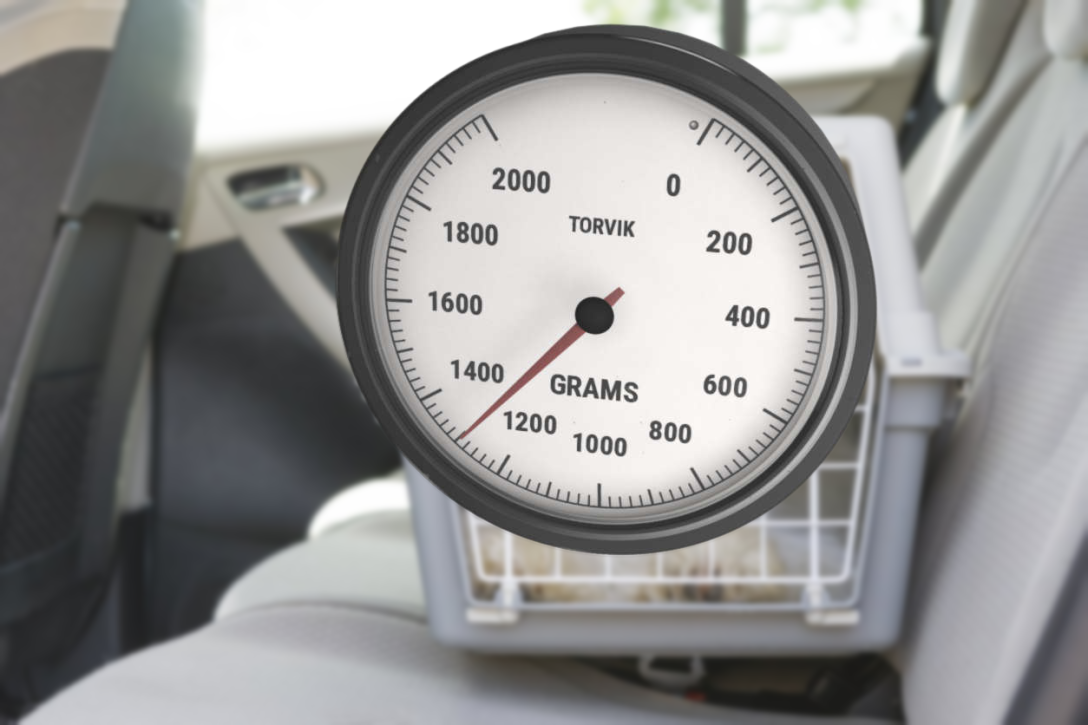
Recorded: 1300 g
